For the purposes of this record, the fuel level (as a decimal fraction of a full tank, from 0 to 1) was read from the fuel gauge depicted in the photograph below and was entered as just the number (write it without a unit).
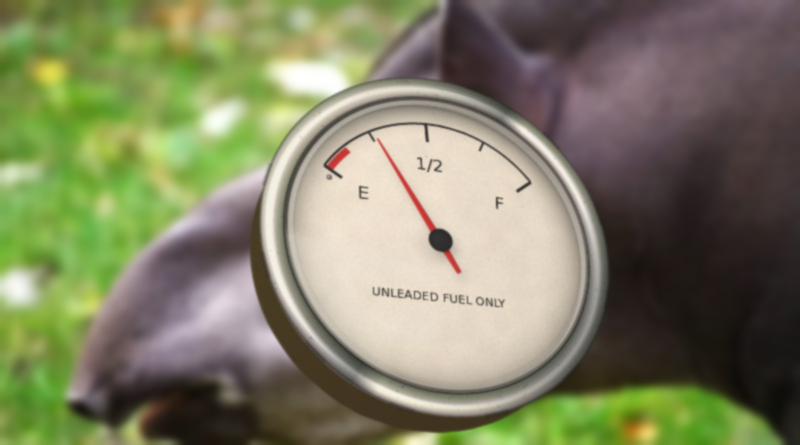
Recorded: 0.25
